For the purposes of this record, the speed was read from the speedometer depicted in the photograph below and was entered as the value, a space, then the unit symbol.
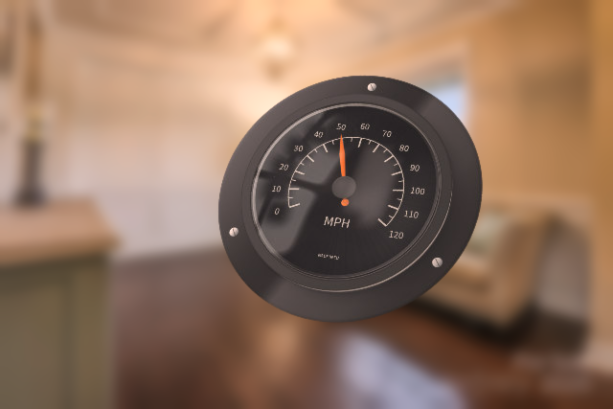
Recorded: 50 mph
